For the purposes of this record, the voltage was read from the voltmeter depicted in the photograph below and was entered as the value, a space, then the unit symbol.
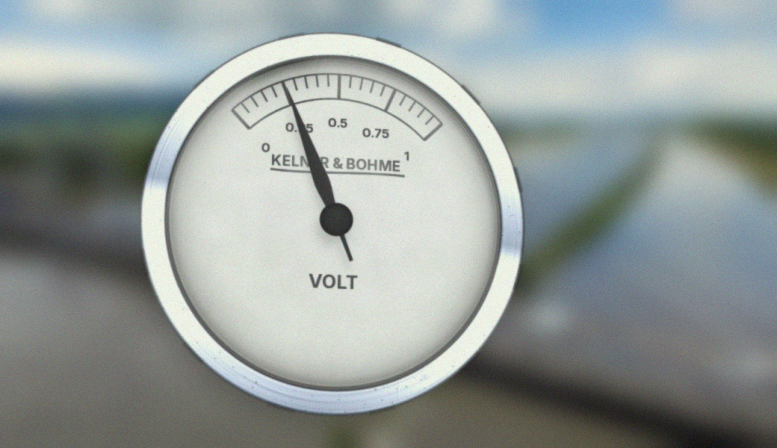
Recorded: 0.25 V
